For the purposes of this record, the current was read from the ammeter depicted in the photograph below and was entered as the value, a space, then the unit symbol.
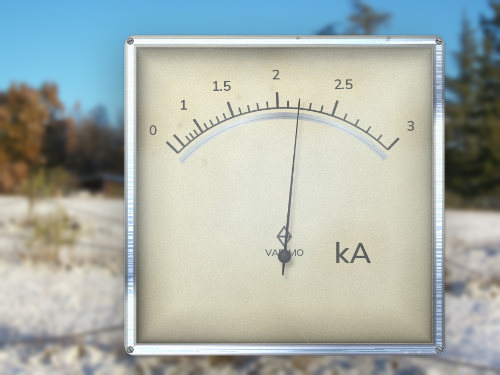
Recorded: 2.2 kA
